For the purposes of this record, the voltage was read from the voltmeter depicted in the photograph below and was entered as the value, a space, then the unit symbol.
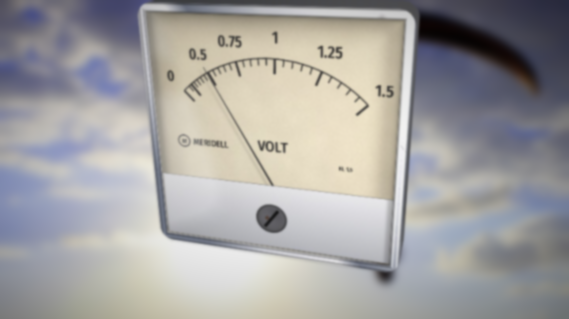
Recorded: 0.5 V
